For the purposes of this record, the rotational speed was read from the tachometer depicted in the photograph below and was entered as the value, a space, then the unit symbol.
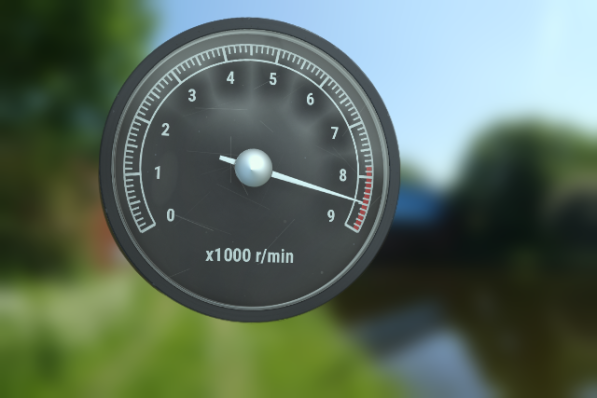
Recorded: 8500 rpm
